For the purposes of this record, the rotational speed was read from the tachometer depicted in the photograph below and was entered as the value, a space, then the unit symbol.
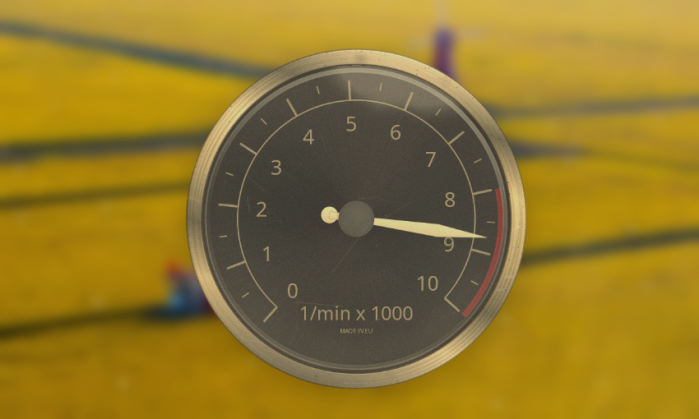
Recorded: 8750 rpm
